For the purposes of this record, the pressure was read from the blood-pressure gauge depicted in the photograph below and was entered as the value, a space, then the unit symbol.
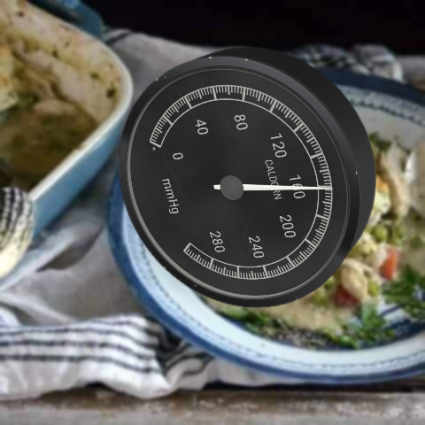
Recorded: 160 mmHg
